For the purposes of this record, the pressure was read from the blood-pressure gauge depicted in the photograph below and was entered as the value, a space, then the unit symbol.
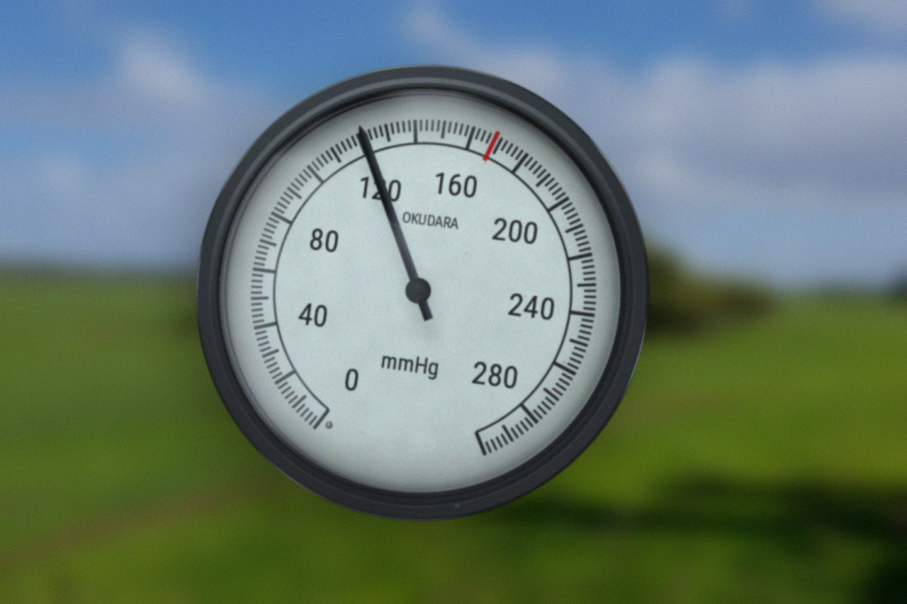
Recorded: 122 mmHg
